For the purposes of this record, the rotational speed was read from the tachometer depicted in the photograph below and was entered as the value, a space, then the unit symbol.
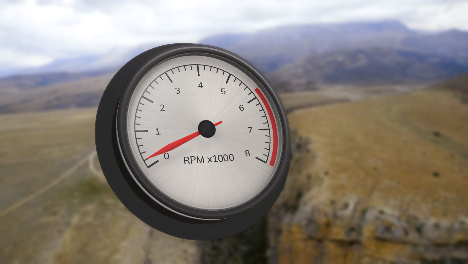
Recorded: 200 rpm
